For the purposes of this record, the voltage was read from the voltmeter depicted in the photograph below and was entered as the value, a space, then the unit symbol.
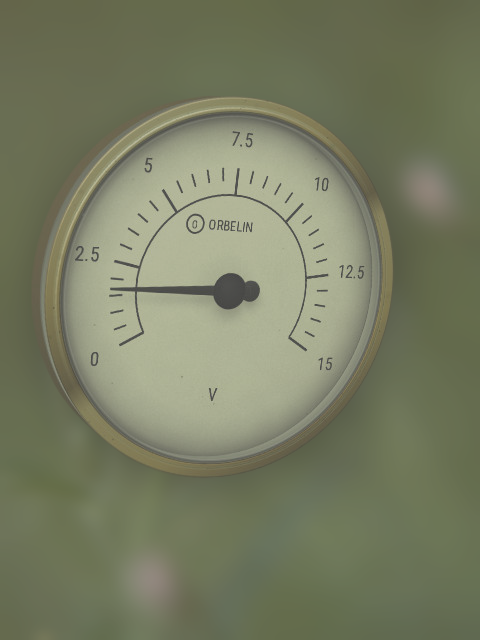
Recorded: 1.75 V
